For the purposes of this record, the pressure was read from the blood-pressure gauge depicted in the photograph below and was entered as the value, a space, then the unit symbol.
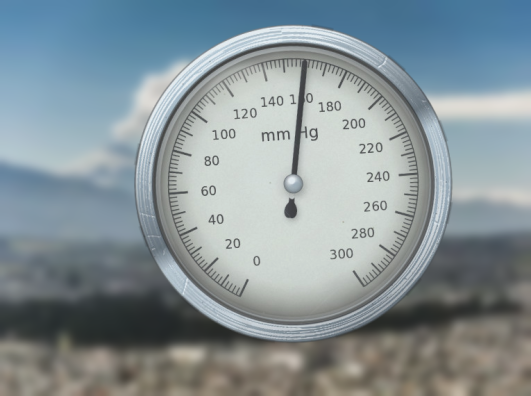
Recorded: 160 mmHg
